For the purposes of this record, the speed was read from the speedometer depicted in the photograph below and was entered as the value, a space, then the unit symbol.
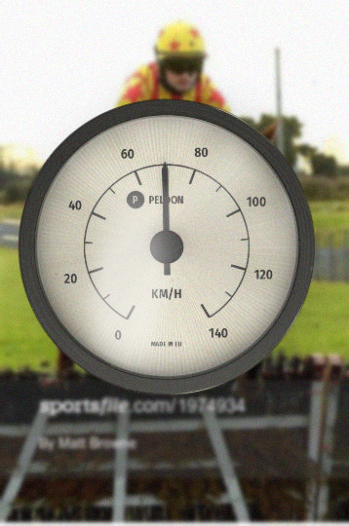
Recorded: 70 km/h
